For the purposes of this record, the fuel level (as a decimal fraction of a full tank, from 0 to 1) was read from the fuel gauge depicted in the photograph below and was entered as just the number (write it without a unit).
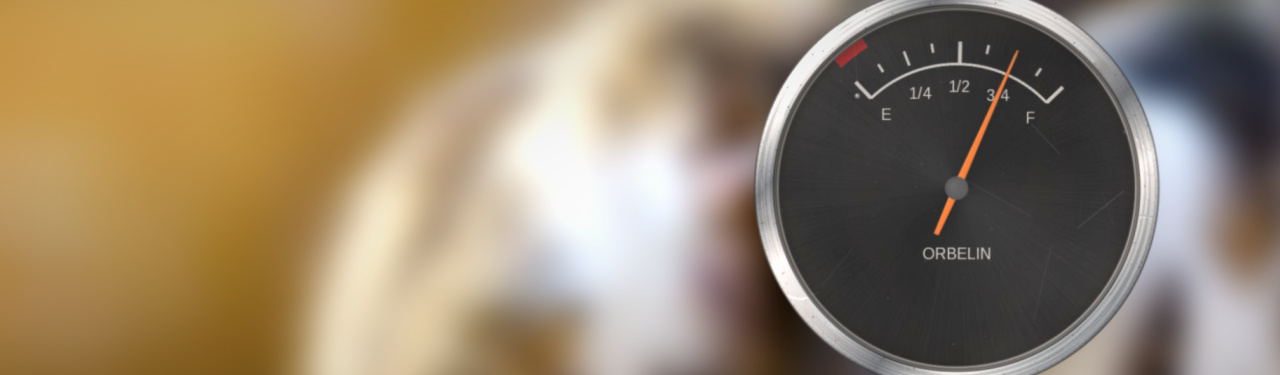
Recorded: 0.75
